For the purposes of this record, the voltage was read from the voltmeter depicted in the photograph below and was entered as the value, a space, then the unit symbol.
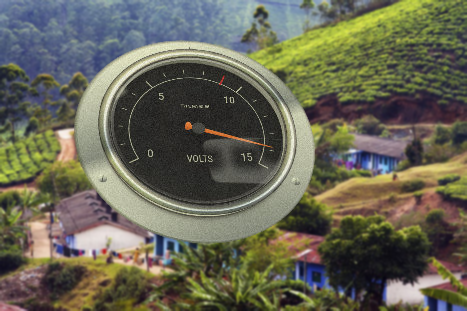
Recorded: 14 V
